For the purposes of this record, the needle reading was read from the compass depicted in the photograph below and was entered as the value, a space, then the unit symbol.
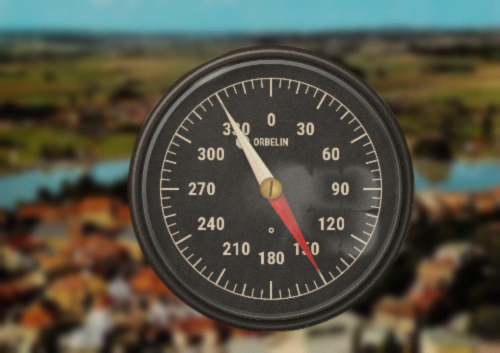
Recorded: 150 °
